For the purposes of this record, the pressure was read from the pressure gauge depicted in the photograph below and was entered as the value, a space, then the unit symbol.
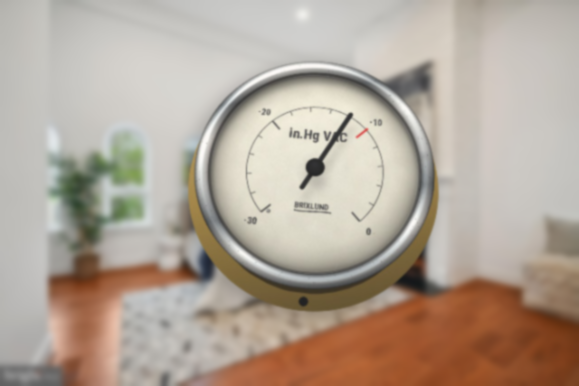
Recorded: -12 inHg
